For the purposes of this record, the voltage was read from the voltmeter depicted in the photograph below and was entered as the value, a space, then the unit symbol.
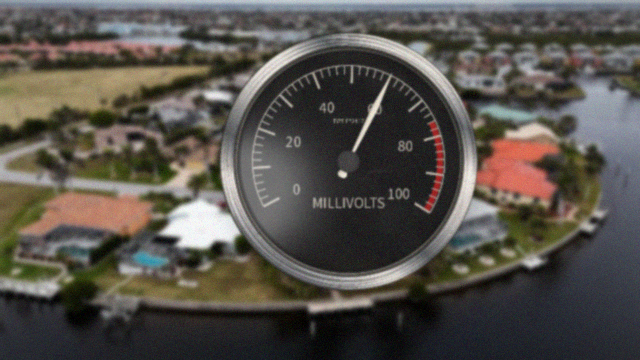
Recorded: 60 mV
